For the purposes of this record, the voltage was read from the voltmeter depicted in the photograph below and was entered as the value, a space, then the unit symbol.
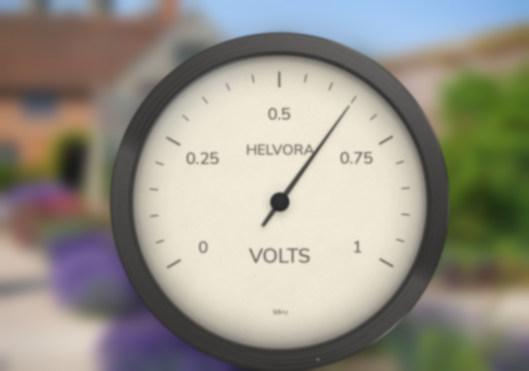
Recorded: 0.65 V
